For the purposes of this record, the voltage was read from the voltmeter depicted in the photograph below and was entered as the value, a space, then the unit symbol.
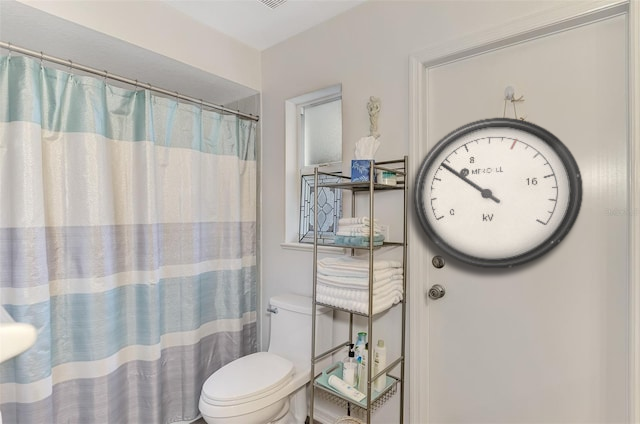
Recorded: 5.5 kV
